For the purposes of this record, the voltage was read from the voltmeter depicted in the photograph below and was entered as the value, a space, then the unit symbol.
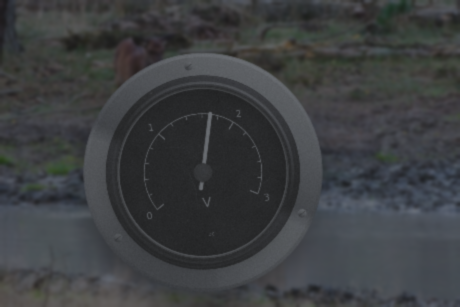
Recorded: 1.7 V
